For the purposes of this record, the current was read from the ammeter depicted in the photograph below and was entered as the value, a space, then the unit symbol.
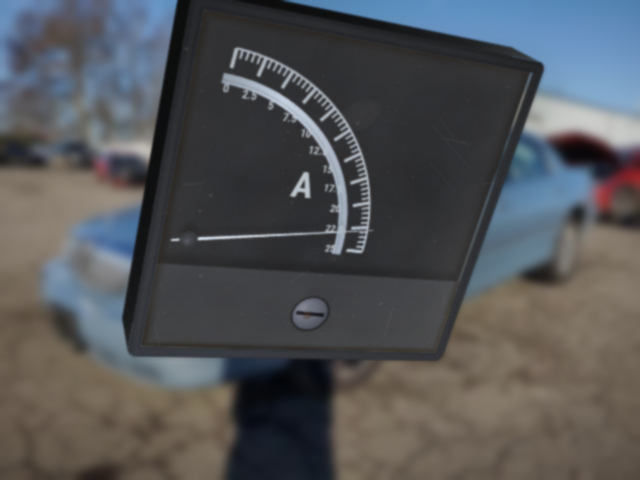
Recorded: 22.5 A
